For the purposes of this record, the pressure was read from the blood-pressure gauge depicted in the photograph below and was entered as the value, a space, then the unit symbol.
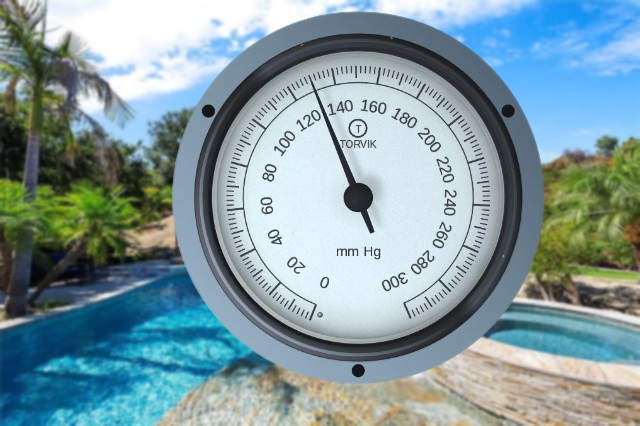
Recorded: 130 mmHg
